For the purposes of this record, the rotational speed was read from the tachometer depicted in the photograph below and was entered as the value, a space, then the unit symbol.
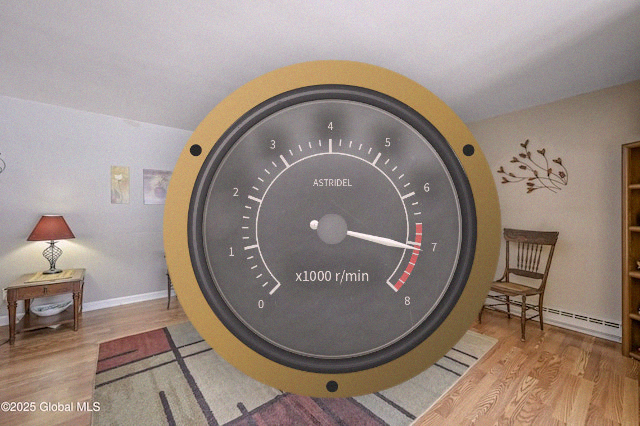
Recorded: 7100 rpm
